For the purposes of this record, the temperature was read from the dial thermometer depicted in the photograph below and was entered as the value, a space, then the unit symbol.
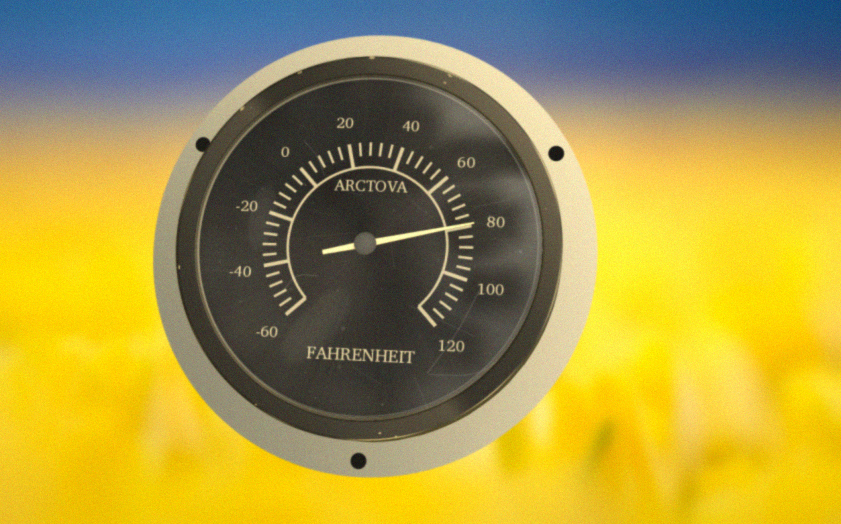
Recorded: 80 °F
